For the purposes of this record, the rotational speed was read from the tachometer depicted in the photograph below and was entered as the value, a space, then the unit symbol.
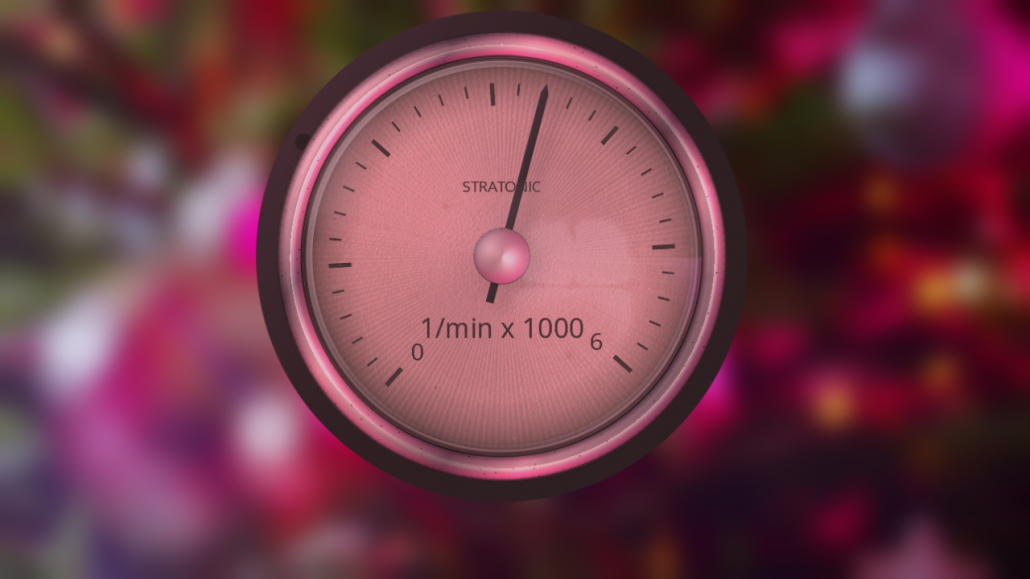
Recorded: 3400 rpm
